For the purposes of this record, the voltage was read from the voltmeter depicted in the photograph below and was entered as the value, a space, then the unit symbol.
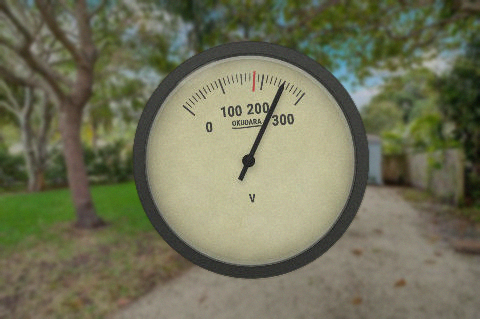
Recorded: 250 V
